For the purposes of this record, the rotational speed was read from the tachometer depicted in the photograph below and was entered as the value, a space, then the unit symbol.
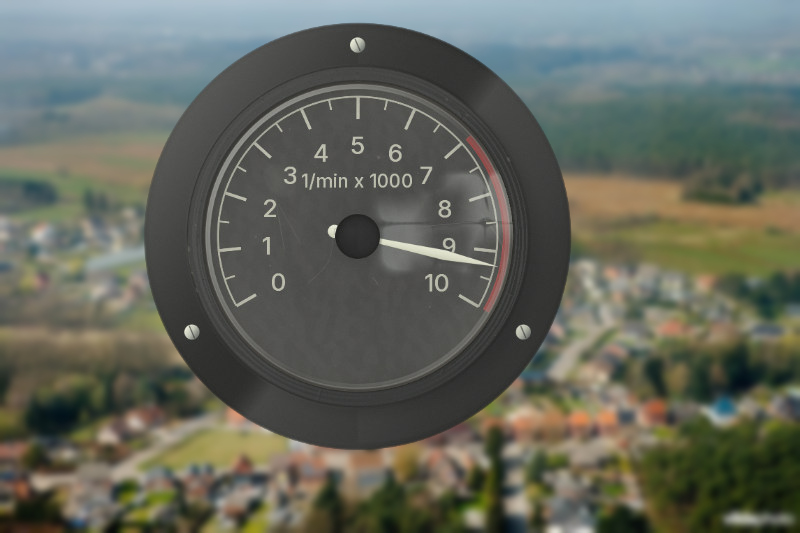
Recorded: 9250 rpm
